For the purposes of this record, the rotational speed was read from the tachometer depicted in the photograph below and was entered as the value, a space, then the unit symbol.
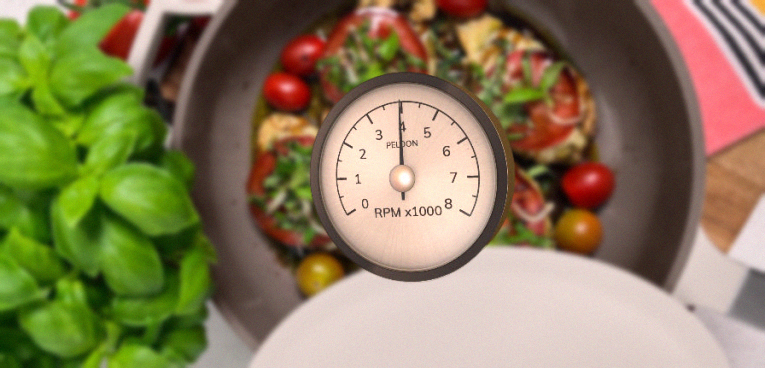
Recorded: 4000 rpm
